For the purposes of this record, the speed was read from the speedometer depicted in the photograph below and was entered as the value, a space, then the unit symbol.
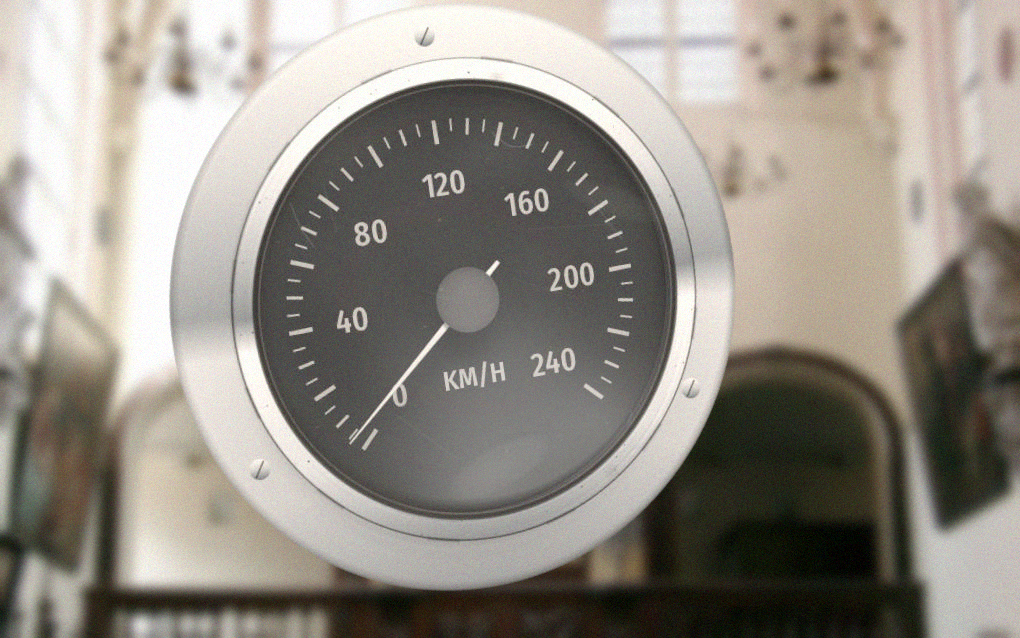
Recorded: 5 km/h
